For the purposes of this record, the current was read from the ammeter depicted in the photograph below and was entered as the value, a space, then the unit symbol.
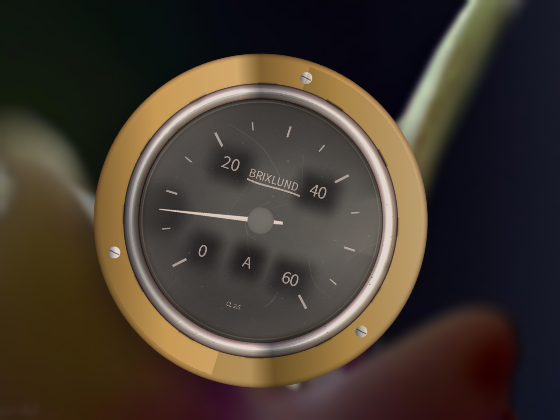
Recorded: 7.5 A
